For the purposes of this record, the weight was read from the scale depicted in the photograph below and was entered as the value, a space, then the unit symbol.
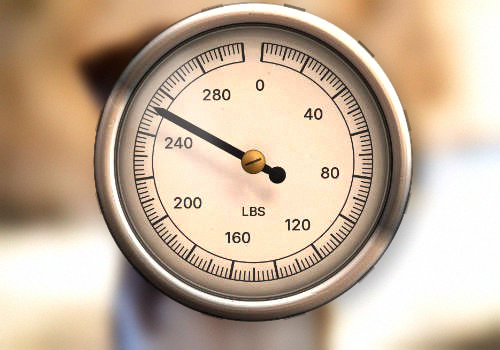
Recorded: 252 lb
